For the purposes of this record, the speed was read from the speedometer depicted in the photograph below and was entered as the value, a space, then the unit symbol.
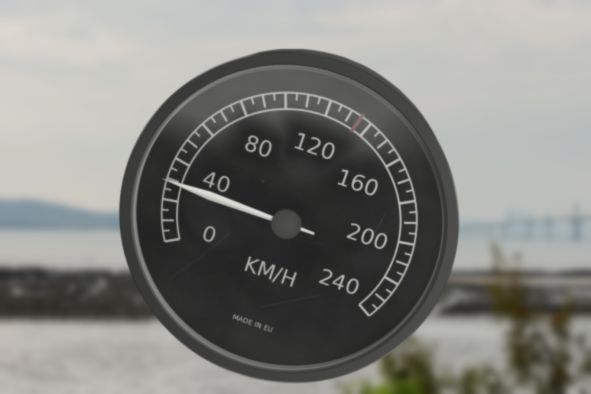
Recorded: 30 km/h
